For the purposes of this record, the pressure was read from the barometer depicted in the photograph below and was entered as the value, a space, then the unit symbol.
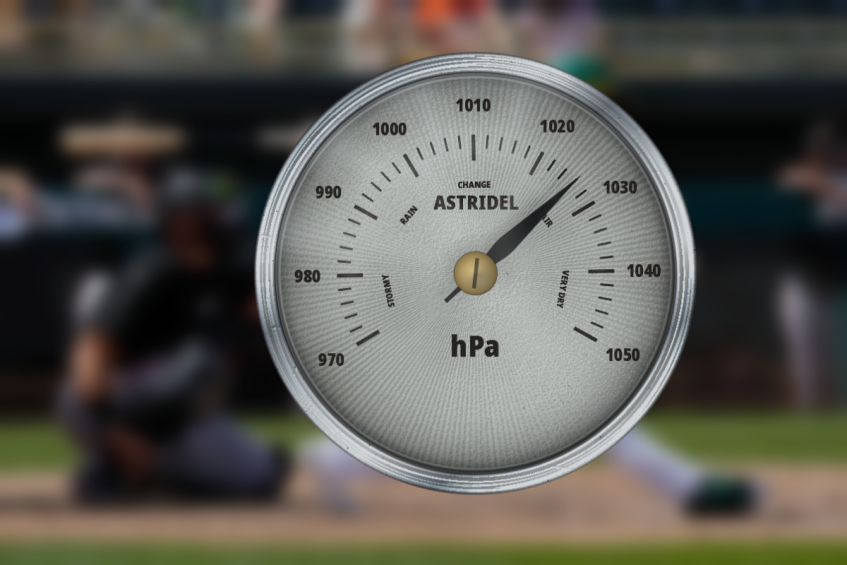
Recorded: 1026 hPa
